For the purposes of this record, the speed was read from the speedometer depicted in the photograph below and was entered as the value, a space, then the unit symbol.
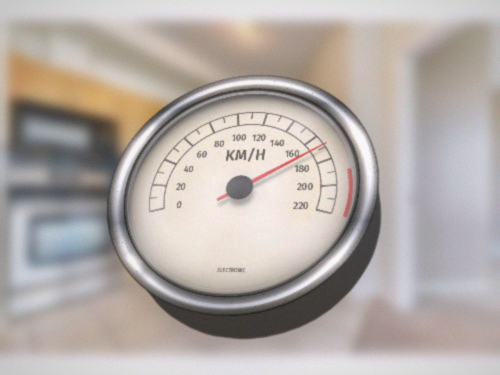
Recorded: 170 km/h
